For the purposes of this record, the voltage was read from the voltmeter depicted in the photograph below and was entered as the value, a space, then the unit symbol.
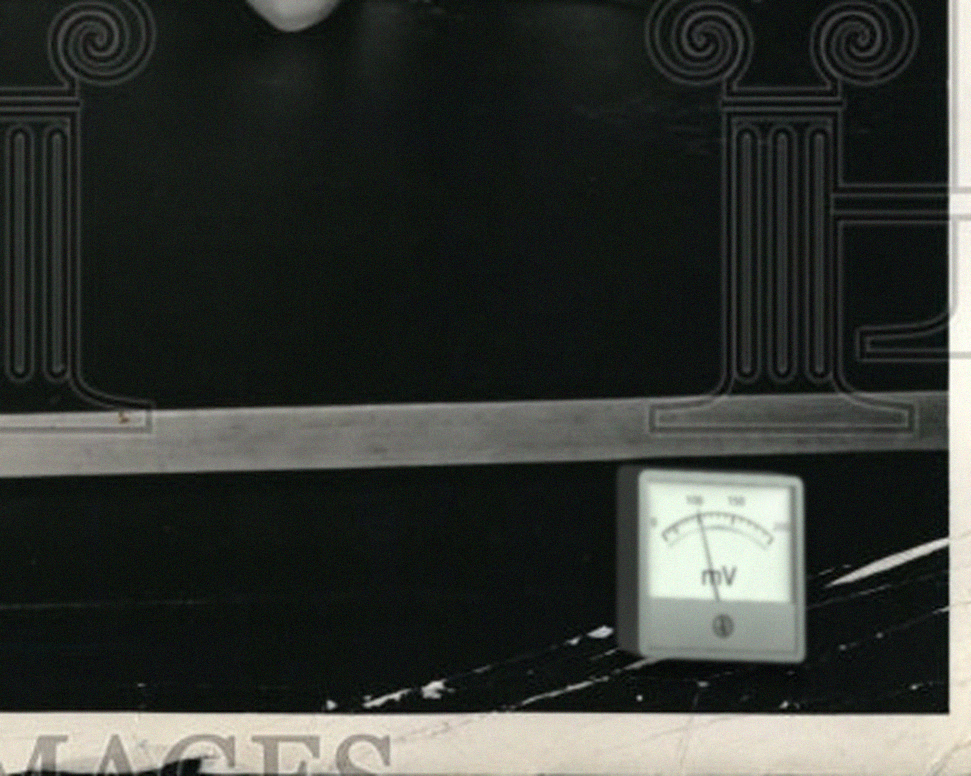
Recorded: 100 mV
